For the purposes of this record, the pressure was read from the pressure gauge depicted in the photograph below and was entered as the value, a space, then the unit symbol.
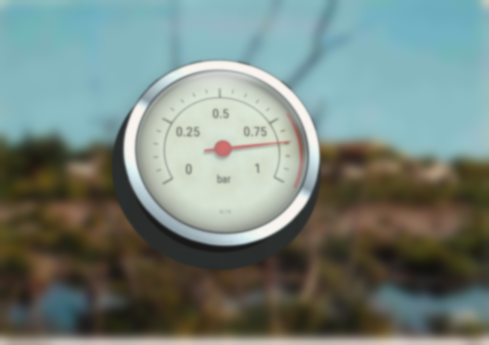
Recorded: 0.85 bar
